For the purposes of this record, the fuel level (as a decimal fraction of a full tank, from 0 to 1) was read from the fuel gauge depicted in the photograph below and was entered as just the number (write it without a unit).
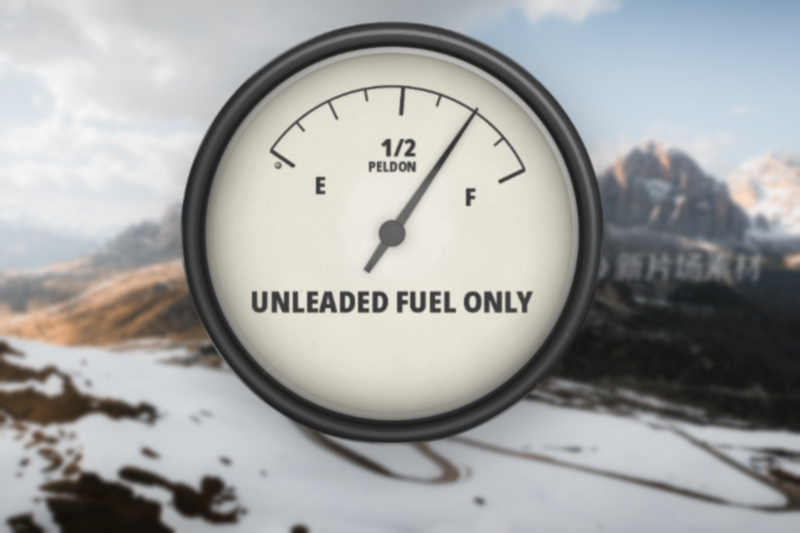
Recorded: 0.75
